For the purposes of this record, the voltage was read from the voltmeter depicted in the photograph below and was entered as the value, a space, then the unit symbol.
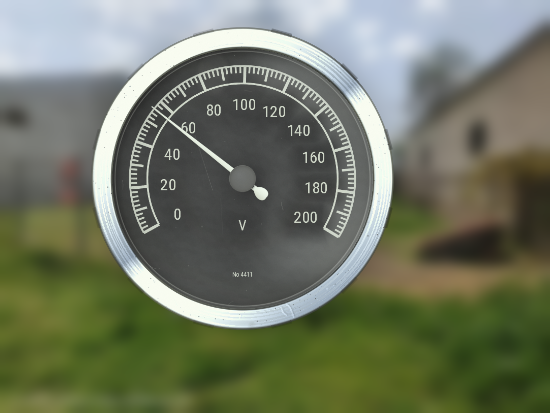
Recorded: 56 V
